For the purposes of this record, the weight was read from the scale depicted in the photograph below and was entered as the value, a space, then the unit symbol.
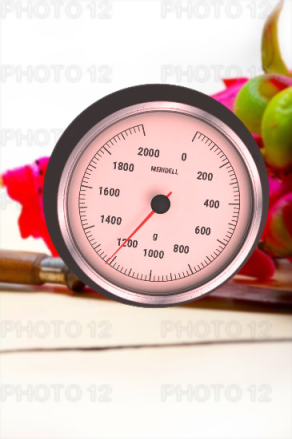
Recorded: 1220 g
